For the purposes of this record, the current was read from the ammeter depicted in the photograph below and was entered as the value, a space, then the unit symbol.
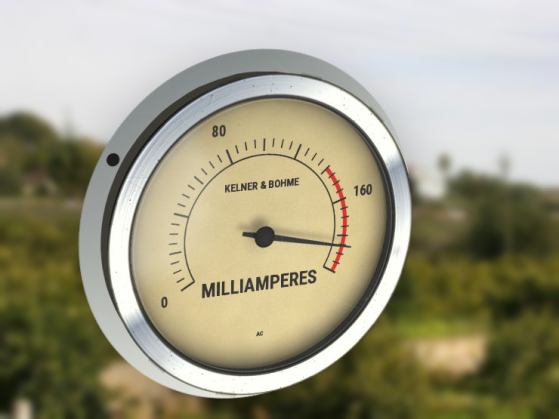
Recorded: 185 mA
